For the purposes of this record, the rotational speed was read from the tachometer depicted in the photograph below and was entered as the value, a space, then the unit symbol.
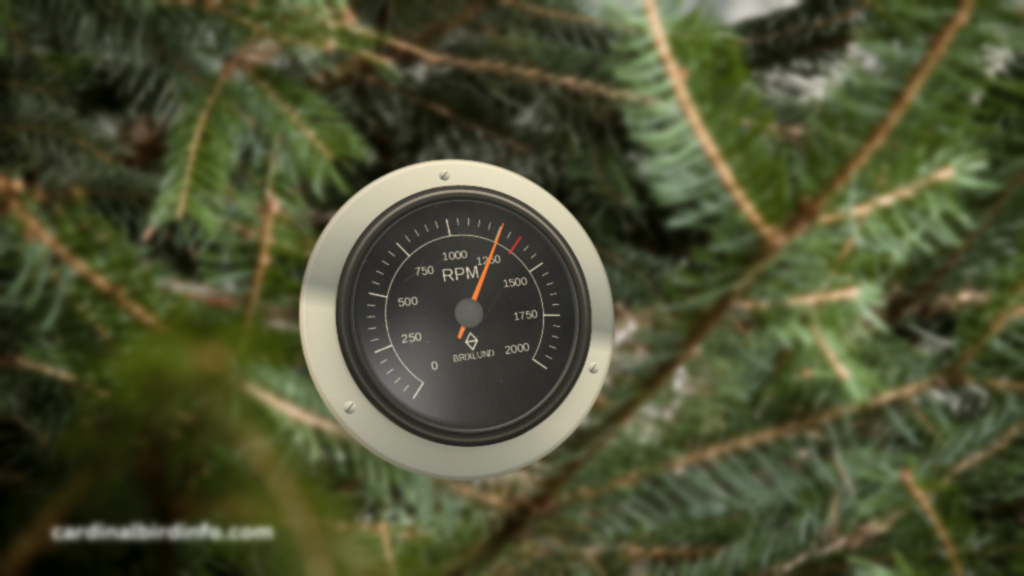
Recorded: 1250 rpm
